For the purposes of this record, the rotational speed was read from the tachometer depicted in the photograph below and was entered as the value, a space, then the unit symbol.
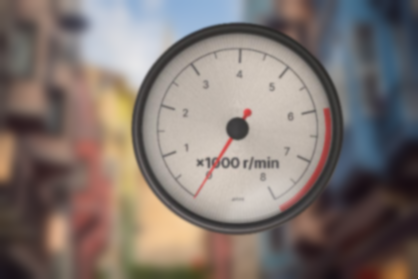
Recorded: 0 rpm
